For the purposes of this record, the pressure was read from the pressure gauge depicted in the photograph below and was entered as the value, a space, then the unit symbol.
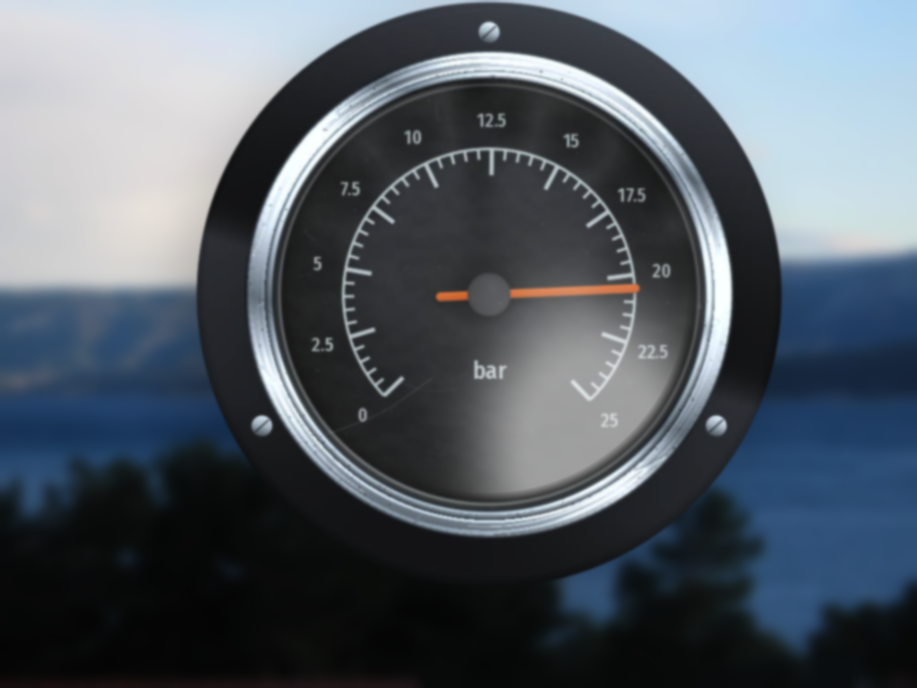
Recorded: 20.5 bar
